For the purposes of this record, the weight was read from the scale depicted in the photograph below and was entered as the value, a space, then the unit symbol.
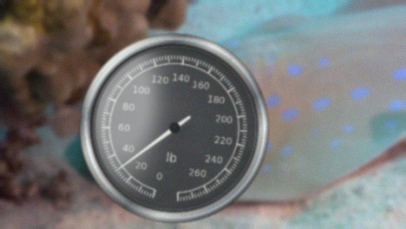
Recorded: 30 lb
